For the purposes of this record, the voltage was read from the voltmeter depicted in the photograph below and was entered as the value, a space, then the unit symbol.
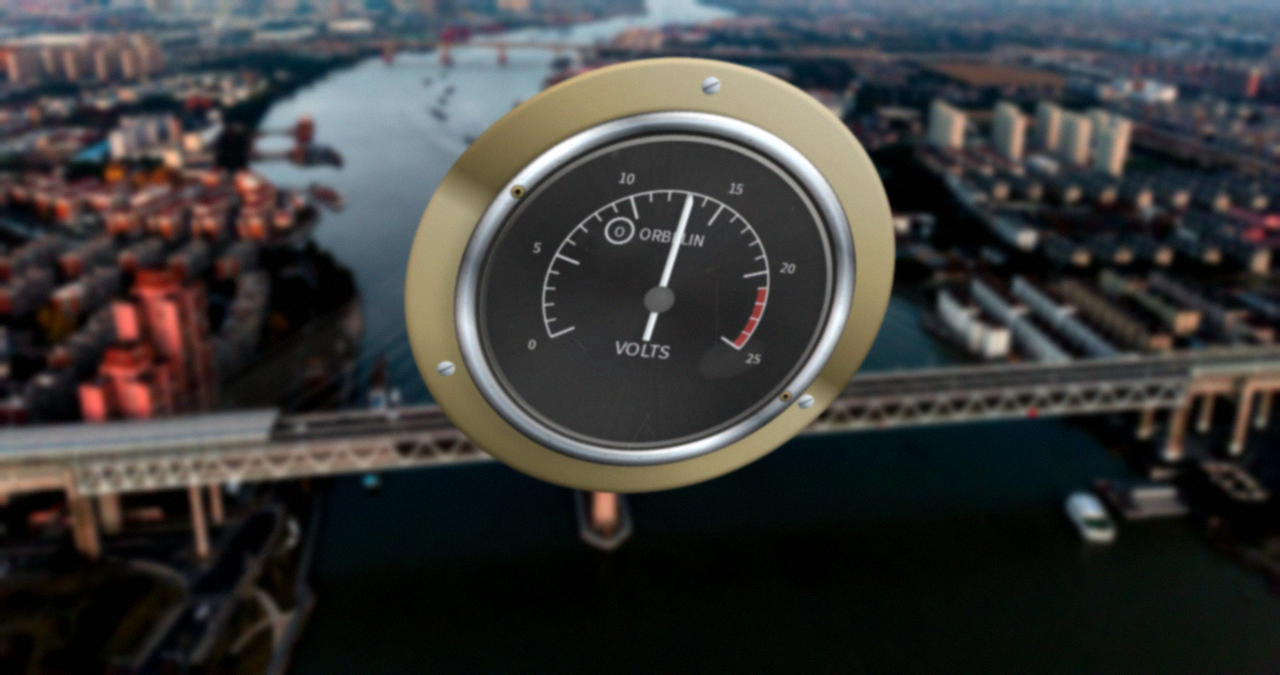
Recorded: 13 V
